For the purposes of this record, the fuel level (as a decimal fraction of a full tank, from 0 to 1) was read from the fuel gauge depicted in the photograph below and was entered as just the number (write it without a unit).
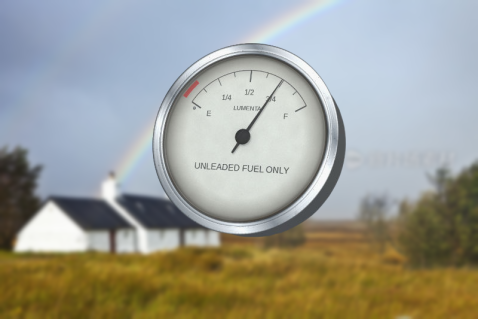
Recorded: 0.75
